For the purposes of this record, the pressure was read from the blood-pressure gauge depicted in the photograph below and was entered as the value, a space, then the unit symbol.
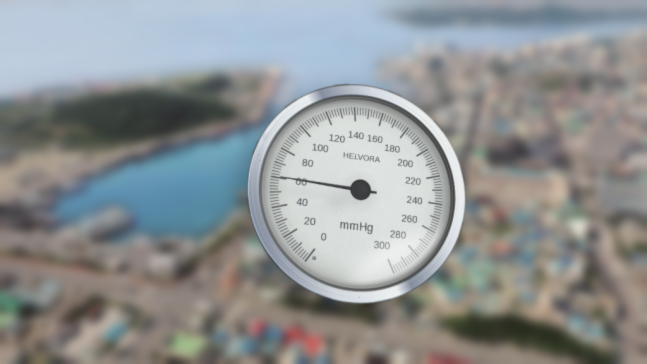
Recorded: 60 mmHg
